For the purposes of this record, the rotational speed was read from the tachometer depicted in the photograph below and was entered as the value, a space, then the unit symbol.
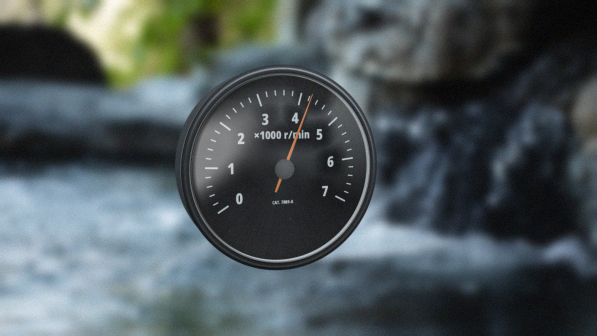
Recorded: 4200 rpm
